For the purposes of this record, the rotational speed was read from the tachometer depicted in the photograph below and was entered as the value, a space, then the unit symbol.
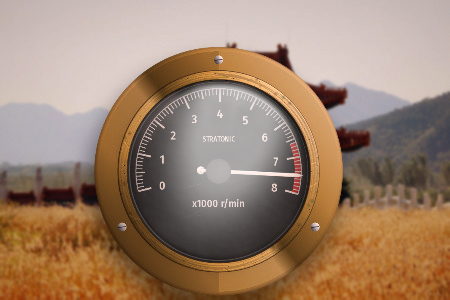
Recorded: 7500 rpm
